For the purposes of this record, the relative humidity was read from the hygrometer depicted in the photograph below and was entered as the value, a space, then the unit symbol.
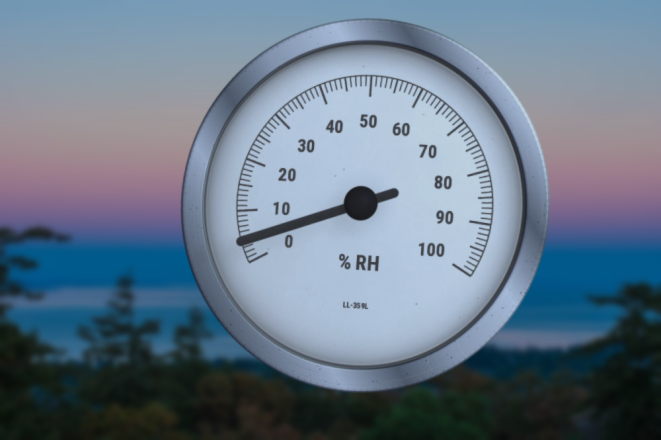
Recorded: 4 %
